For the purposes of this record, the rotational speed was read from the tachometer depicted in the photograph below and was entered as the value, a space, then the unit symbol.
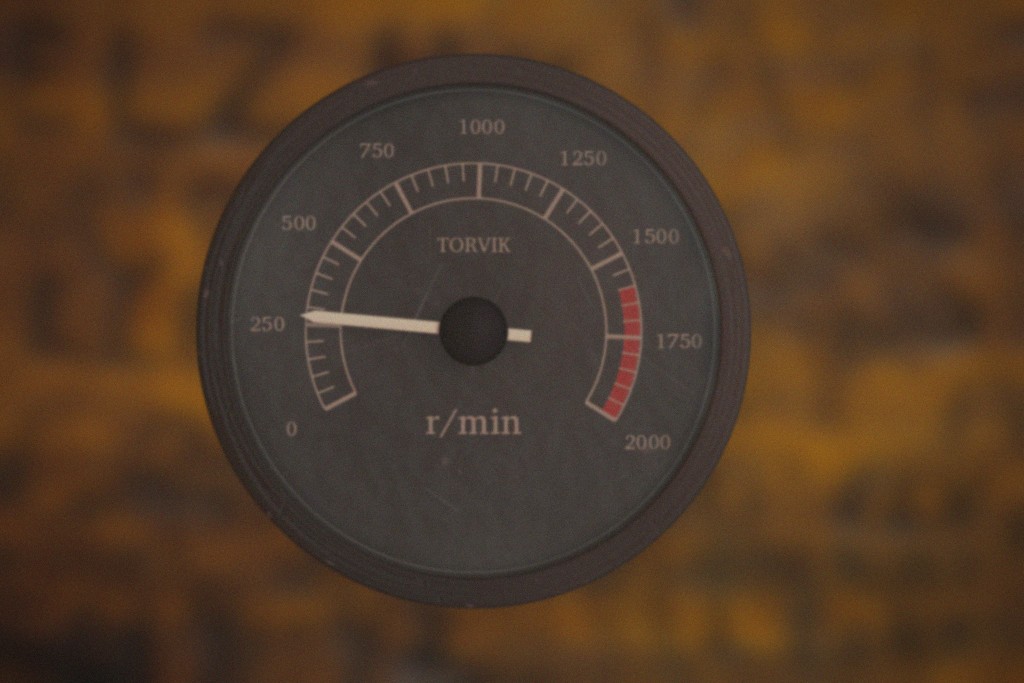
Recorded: 275 rpm
